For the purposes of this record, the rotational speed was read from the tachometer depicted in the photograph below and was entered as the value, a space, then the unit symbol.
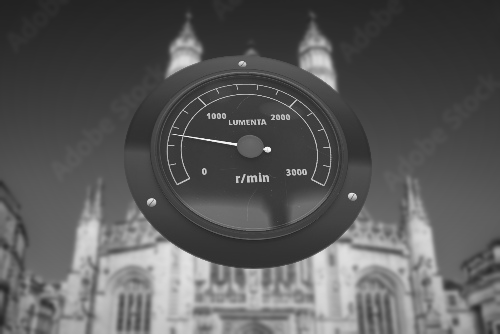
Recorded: 500 rpm
